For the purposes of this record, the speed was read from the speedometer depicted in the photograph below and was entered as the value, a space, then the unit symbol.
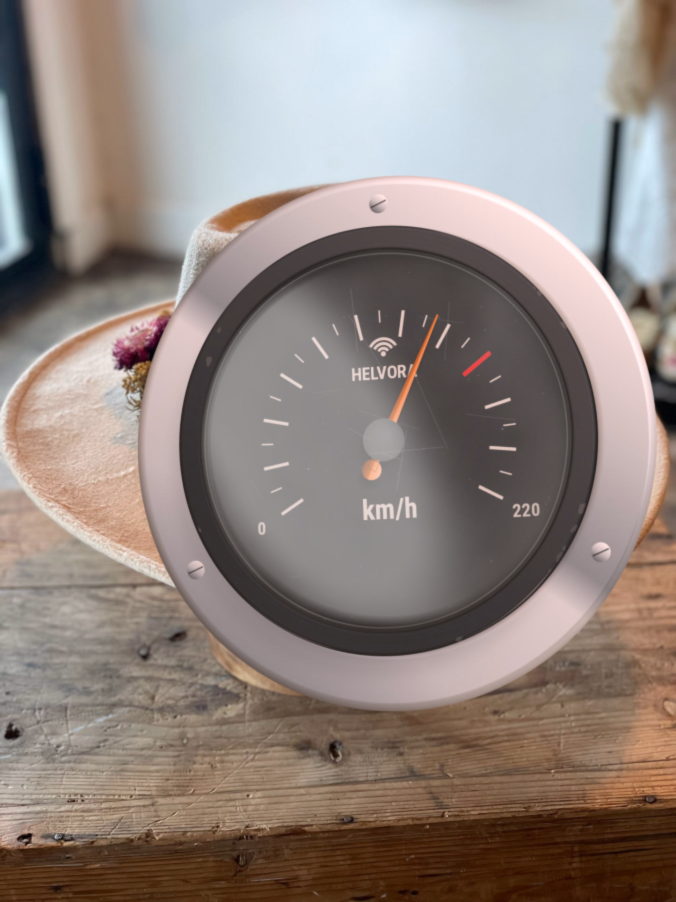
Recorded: 135 km/h
